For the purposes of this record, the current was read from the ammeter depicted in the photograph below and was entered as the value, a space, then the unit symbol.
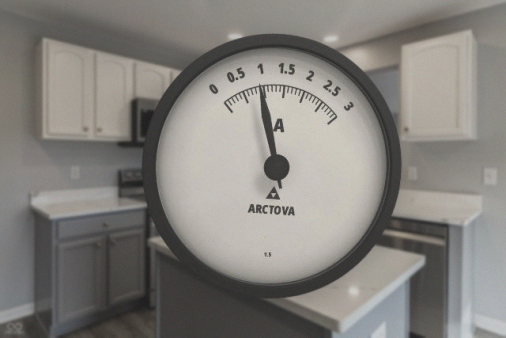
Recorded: 0.9 A
